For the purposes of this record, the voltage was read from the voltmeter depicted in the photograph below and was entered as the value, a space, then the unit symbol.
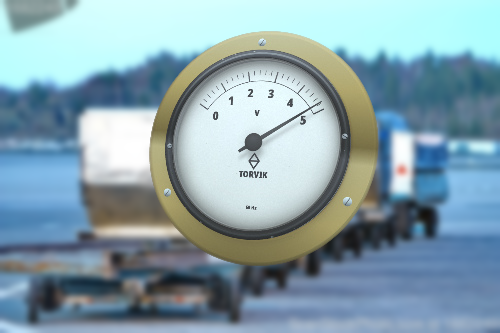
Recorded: 4.8 V
